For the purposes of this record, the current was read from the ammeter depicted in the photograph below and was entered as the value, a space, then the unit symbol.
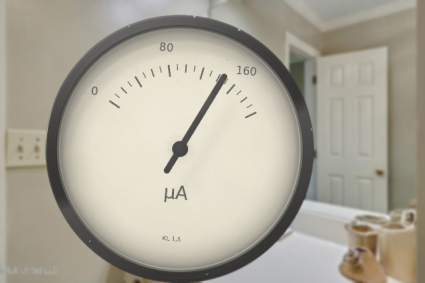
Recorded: 145 µA
